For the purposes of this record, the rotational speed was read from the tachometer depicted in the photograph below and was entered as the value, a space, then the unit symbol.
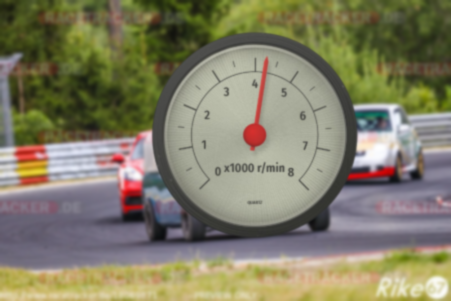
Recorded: 4250 rpm
